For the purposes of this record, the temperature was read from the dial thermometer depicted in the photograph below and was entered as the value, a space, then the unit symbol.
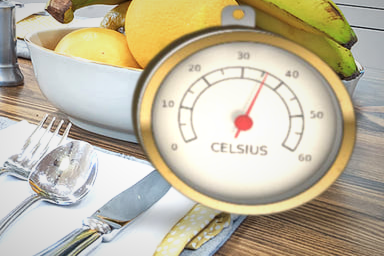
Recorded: 35 °C
